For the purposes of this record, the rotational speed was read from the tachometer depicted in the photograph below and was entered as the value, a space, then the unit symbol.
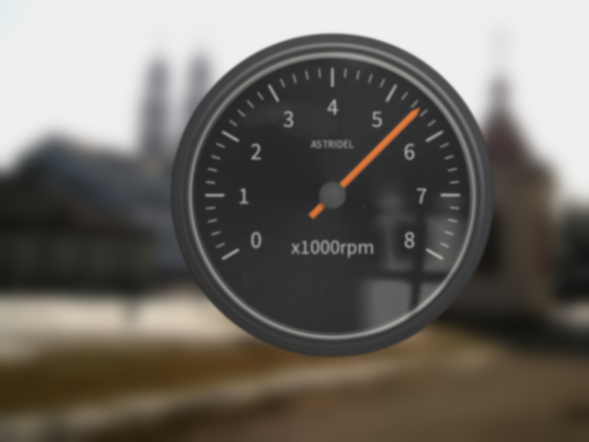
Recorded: 5500 rpm
